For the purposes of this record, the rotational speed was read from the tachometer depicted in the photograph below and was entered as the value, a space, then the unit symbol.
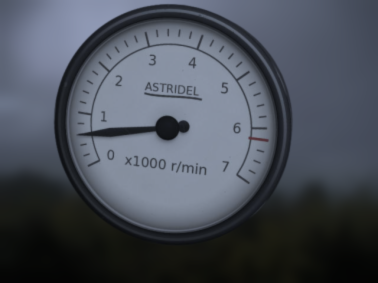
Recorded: 600 rpm
